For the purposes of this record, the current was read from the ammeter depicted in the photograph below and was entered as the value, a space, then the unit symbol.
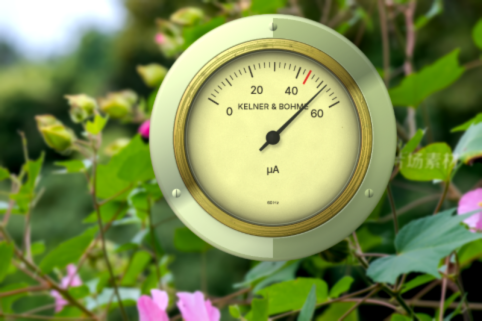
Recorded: 52 µA
